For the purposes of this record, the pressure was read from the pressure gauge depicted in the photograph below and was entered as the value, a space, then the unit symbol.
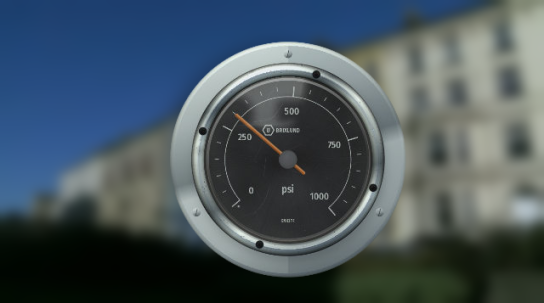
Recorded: 300 psi
